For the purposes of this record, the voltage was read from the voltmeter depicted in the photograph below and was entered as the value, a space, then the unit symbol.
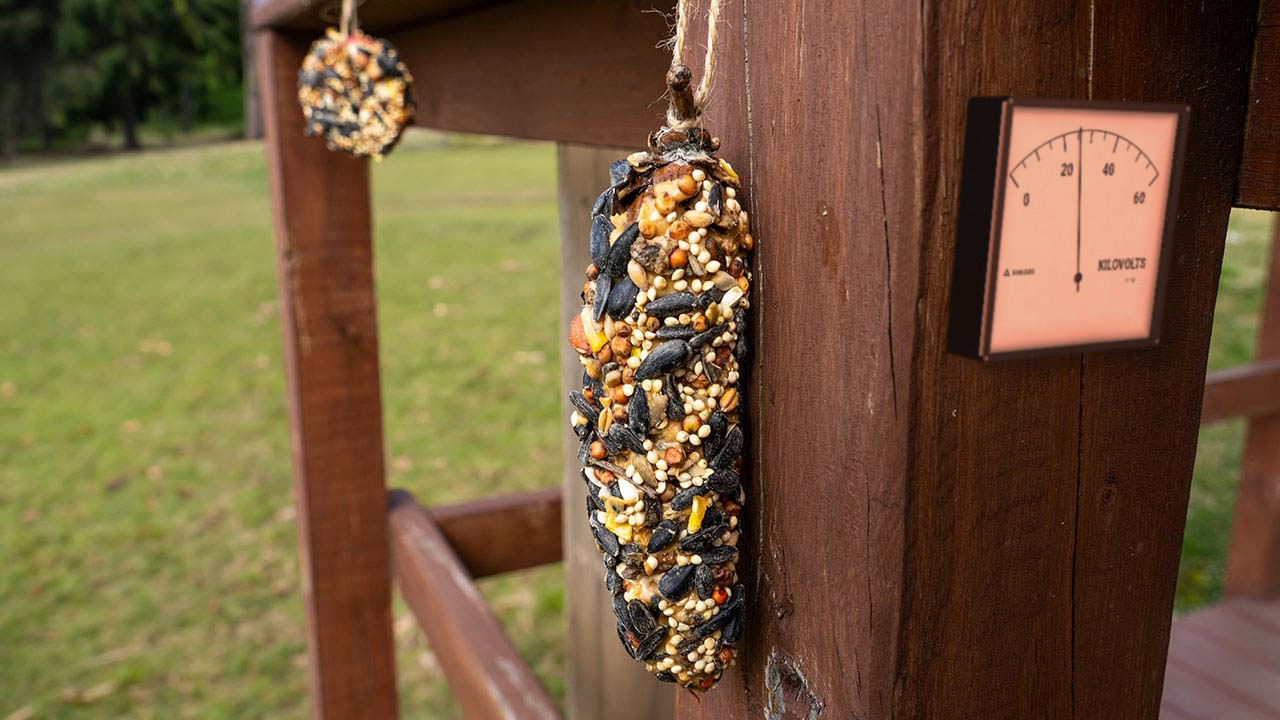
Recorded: 25 kV
